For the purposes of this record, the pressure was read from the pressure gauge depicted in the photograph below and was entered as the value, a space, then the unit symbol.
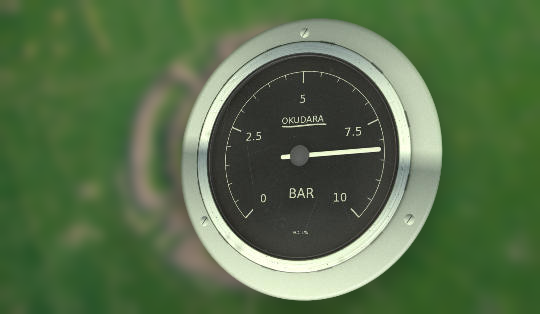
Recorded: 8.25 bar
